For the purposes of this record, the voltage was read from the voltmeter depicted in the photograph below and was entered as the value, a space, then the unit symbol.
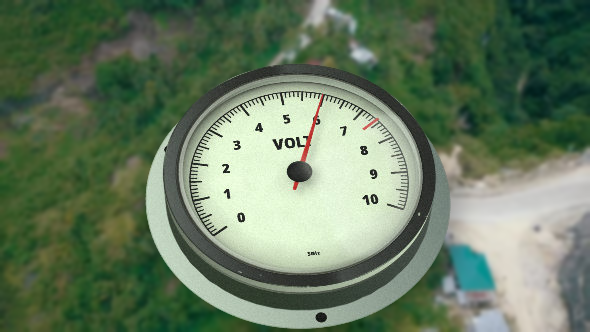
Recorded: 6 V
